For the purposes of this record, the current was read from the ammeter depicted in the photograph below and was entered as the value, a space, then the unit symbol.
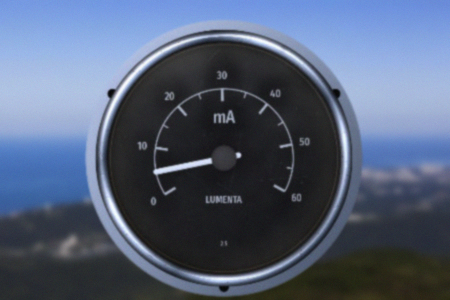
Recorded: 5 mA
